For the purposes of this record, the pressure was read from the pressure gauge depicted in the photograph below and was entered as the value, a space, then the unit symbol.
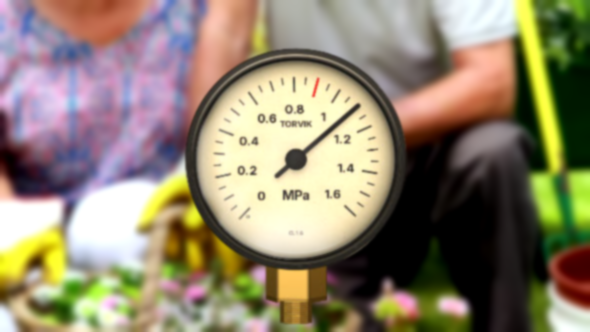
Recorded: 1.1 MPa
